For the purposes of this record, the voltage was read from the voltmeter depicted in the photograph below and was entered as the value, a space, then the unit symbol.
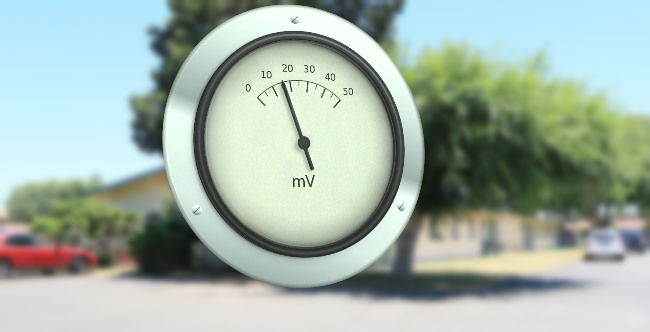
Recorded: 15 mV
